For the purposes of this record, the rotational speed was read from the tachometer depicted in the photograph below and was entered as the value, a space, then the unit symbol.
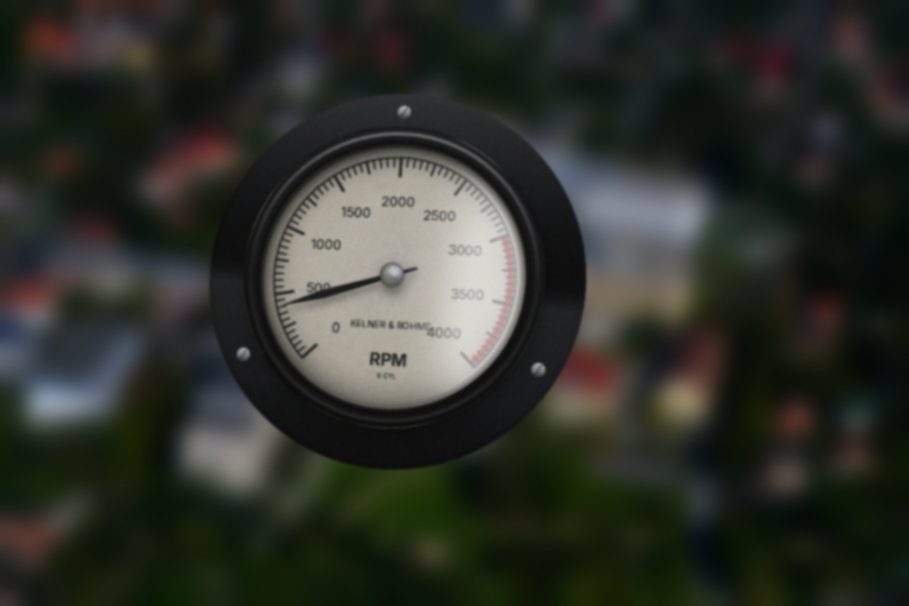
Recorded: 400 rpm
